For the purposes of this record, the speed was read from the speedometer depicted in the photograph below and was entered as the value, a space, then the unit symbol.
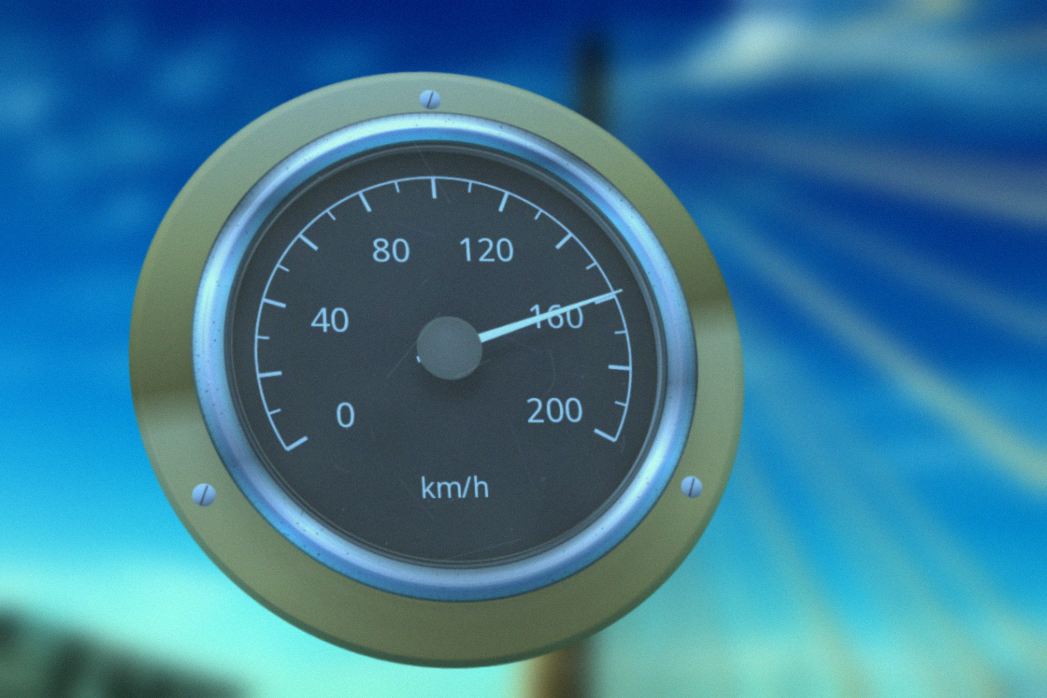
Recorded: 160 km/h
